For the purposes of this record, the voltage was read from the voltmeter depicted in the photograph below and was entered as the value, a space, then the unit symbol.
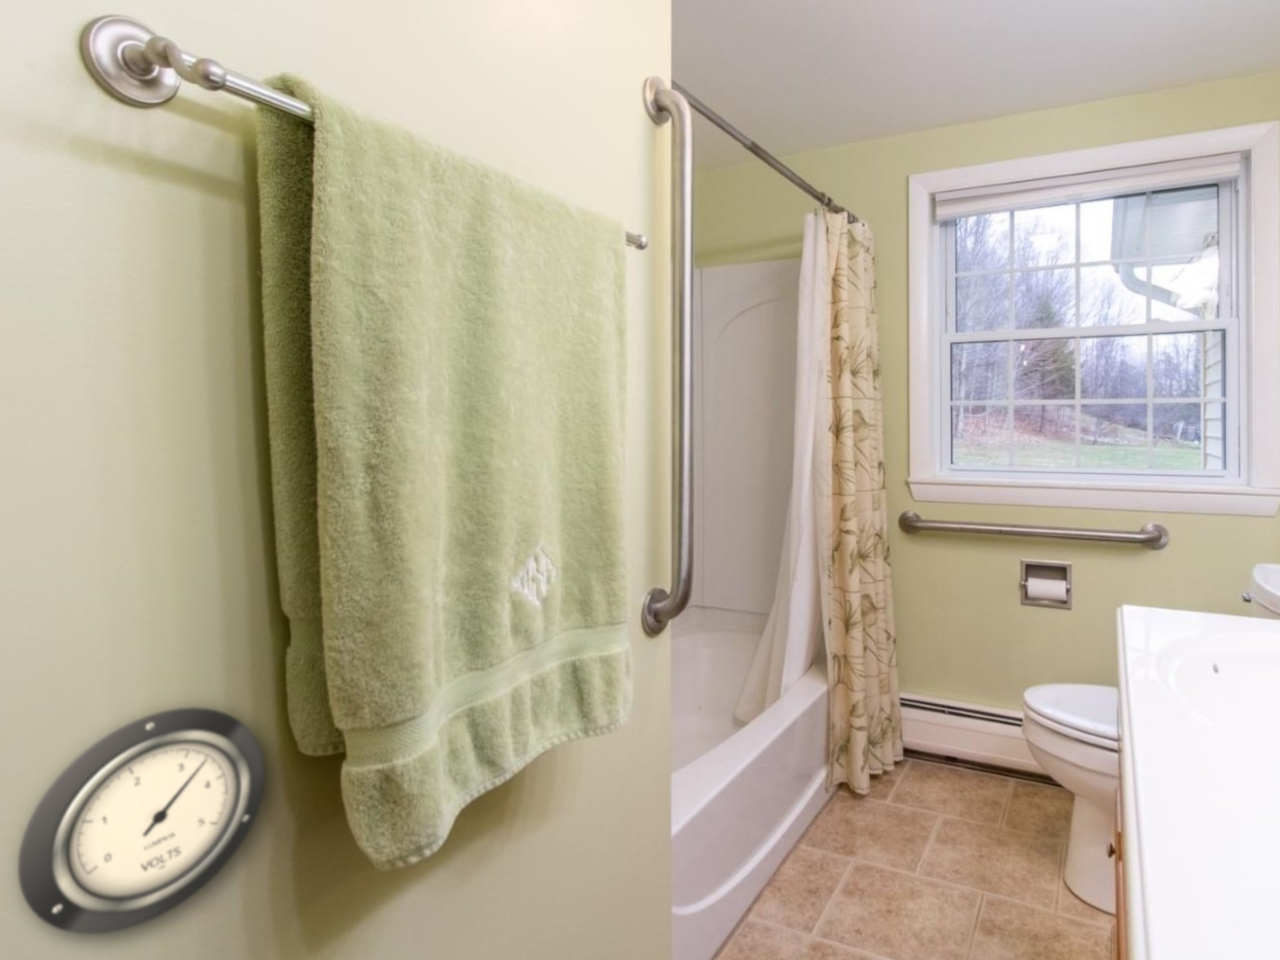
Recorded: 3.4 V
